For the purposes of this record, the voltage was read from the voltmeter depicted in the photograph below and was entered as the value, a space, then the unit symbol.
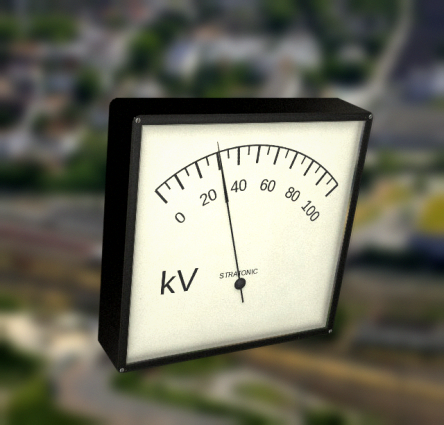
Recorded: 30 kV
